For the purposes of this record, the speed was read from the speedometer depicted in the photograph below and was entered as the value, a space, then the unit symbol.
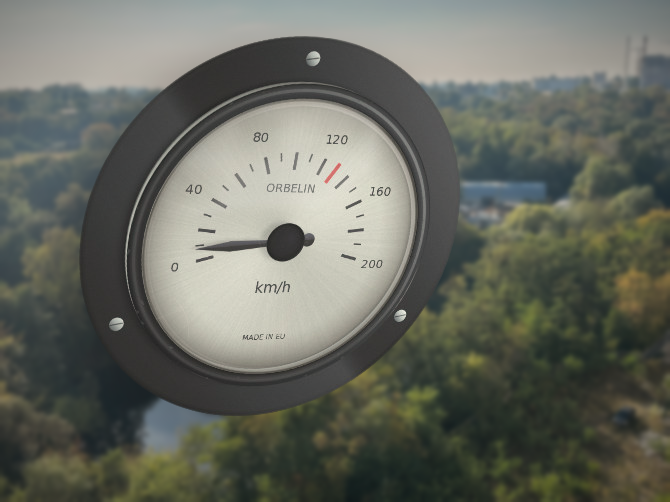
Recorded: 10 km/h
